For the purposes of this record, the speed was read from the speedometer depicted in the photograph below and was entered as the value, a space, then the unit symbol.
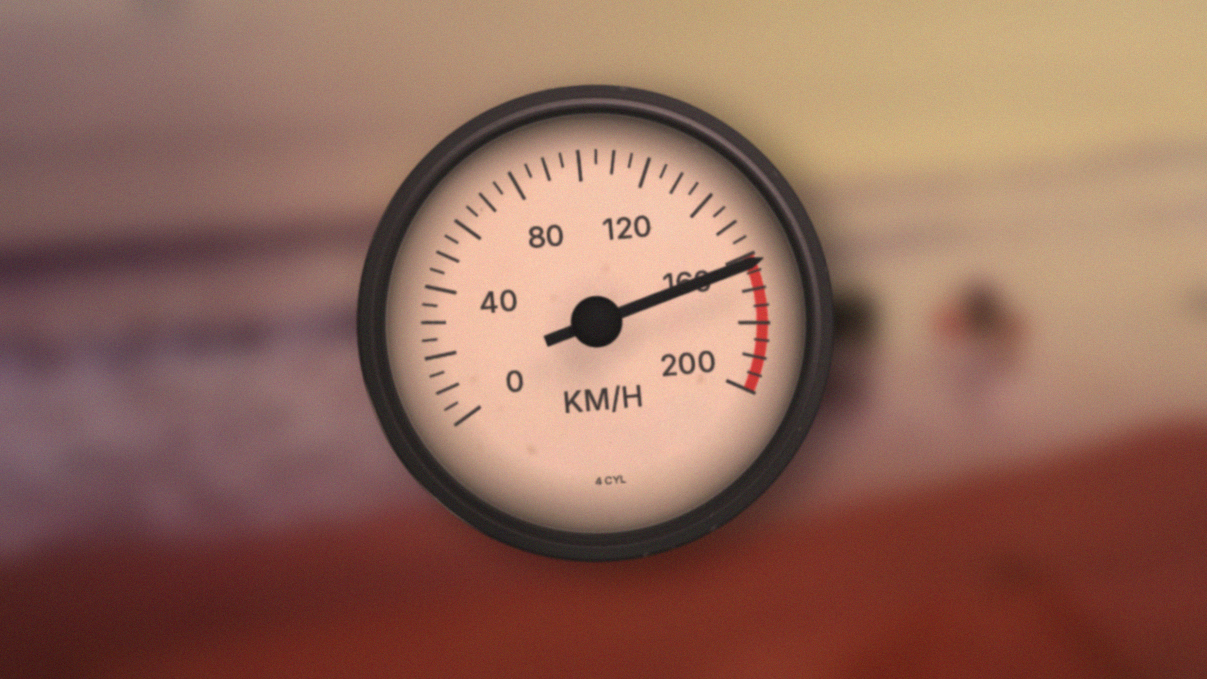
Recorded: 162.5 km/h
